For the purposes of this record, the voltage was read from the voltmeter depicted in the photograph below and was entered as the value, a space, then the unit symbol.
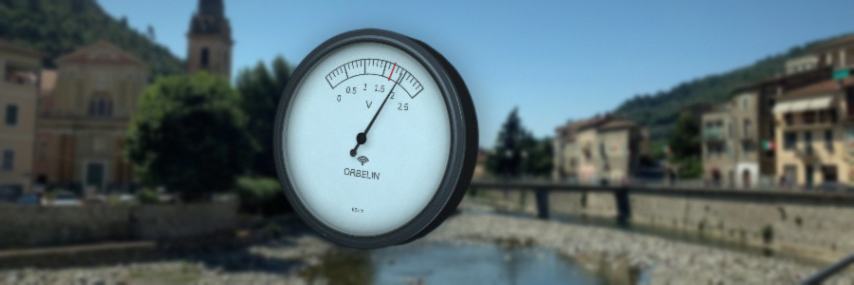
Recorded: 2 V
